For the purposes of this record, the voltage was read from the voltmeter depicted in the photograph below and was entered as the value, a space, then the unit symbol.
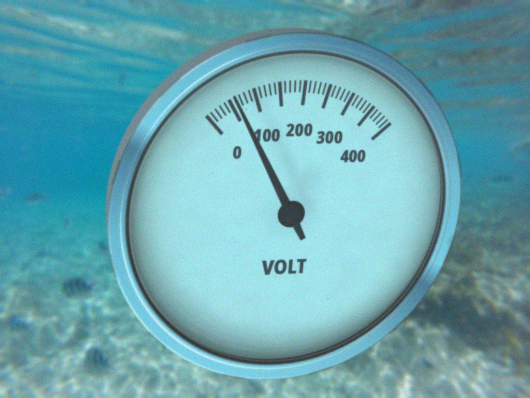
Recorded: 60 V
